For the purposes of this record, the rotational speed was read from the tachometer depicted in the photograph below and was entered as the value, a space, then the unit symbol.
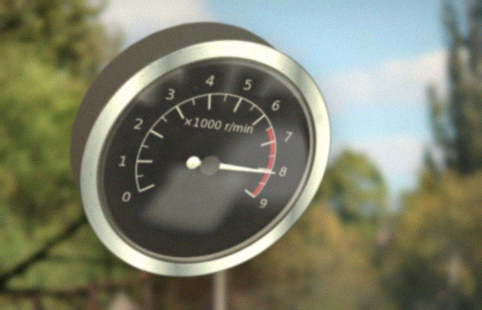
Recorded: 8000 rpm
